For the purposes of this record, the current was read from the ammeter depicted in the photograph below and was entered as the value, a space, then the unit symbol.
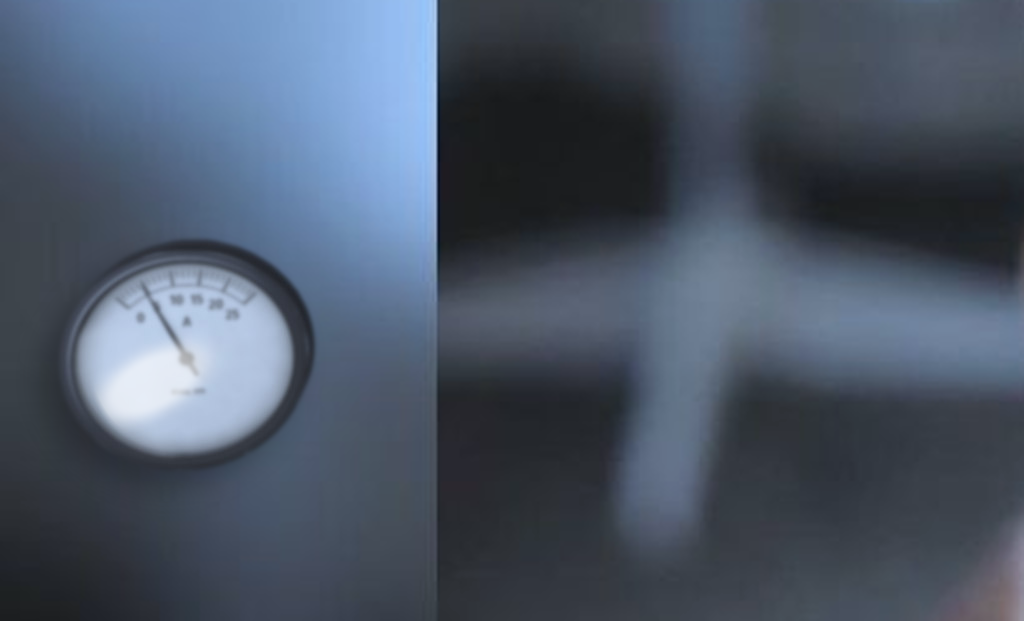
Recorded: 5 A
